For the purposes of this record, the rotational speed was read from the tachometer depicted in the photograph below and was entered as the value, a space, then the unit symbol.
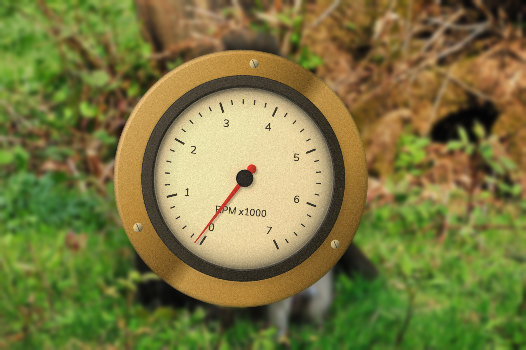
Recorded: 100 rpm
